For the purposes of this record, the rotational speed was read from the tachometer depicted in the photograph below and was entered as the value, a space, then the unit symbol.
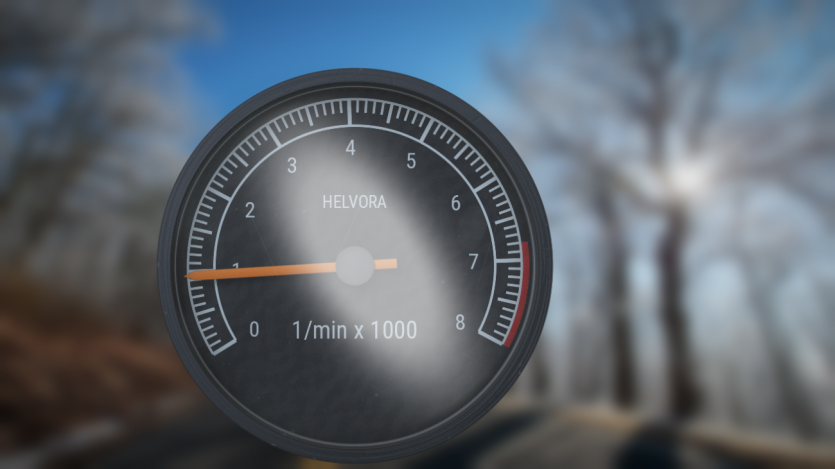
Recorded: 950 rpm
